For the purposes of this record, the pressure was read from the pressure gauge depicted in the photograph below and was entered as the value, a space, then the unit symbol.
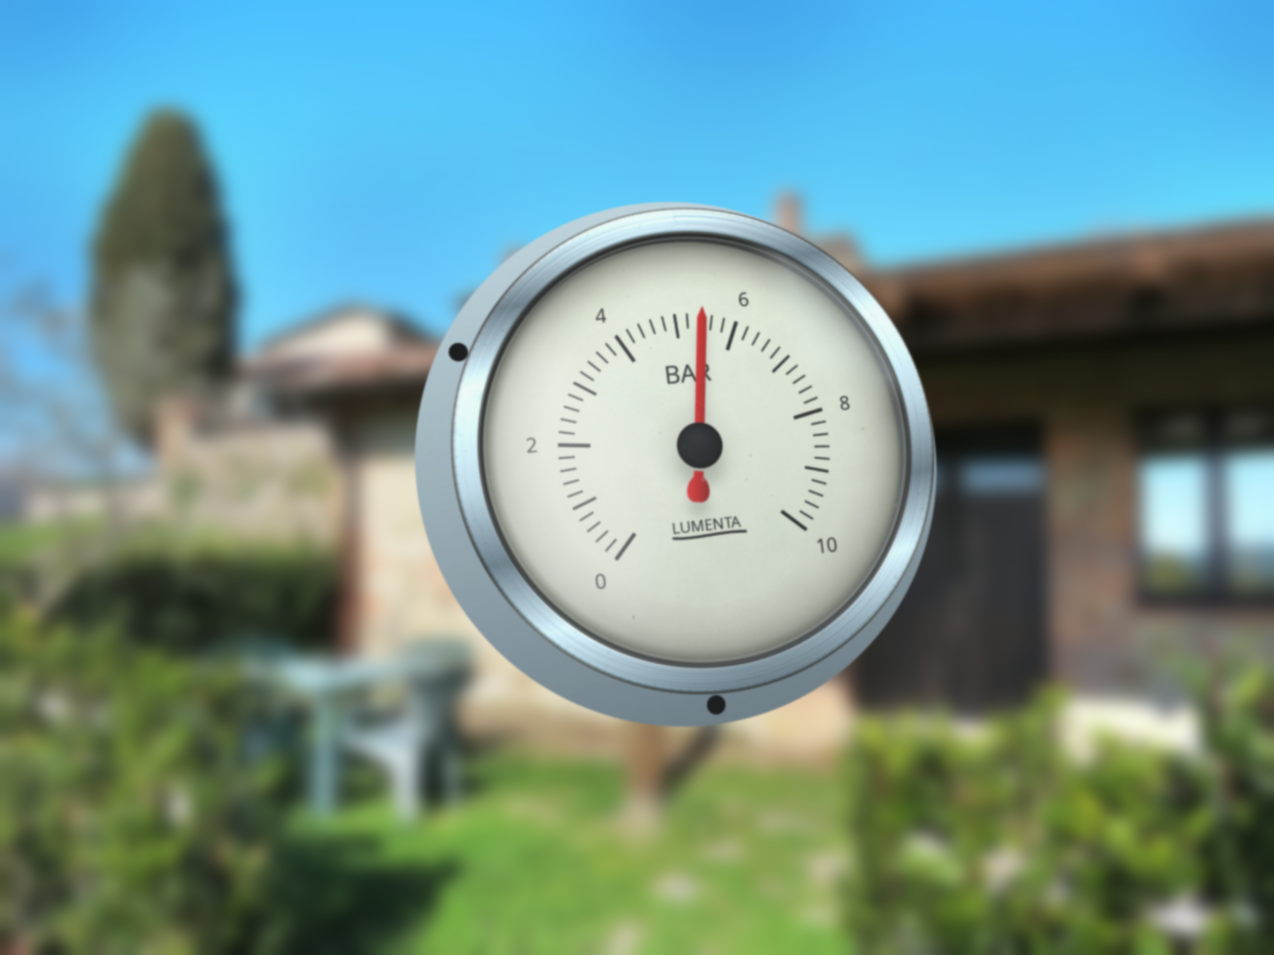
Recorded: 5.4 bar
